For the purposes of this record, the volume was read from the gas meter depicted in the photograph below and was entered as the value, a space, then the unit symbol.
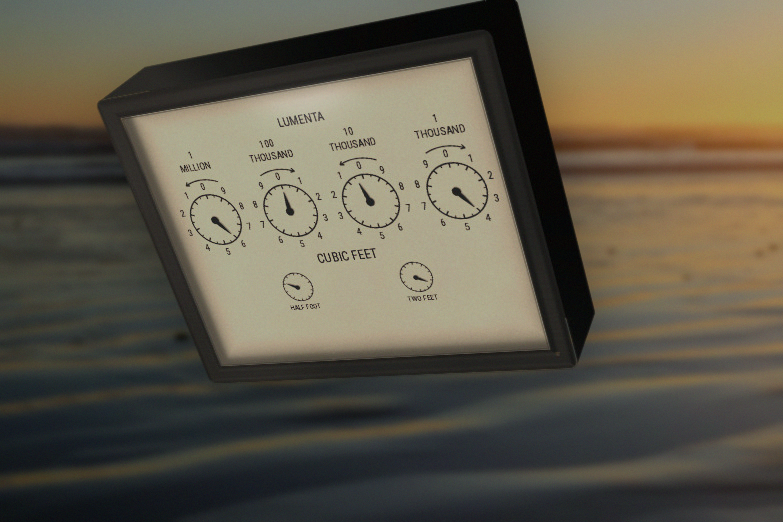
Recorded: 600400 ft³
